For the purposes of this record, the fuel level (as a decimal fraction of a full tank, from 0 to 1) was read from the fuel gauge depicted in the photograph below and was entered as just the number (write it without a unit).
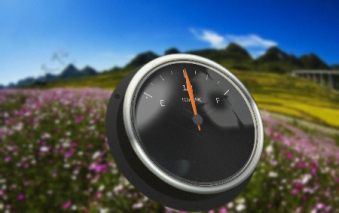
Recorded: 0.5
